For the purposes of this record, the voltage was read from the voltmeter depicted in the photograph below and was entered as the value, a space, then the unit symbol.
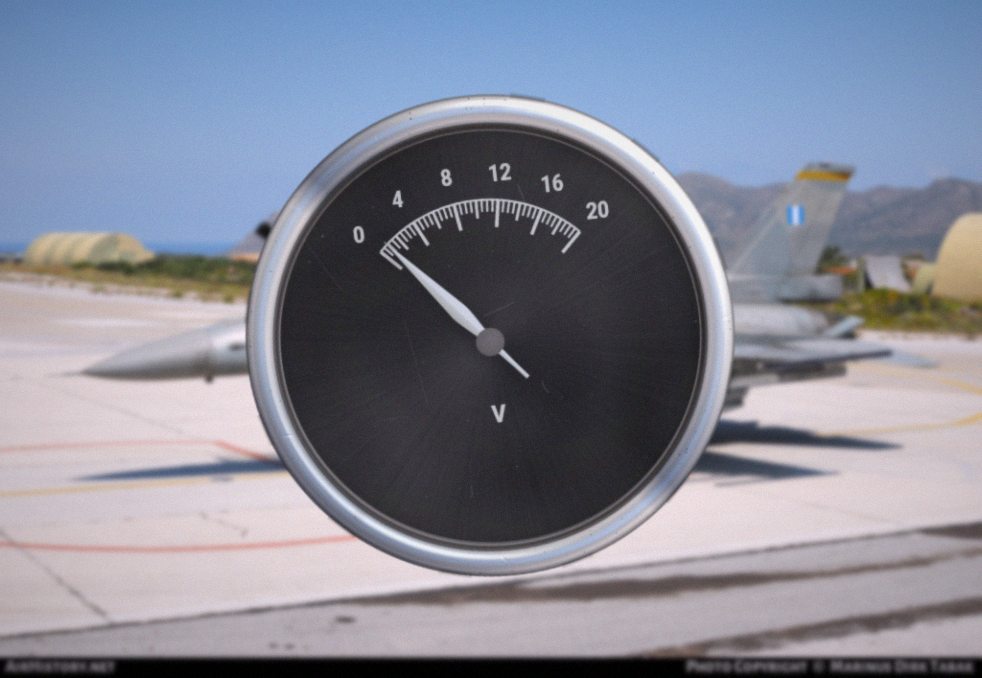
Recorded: 1 V
